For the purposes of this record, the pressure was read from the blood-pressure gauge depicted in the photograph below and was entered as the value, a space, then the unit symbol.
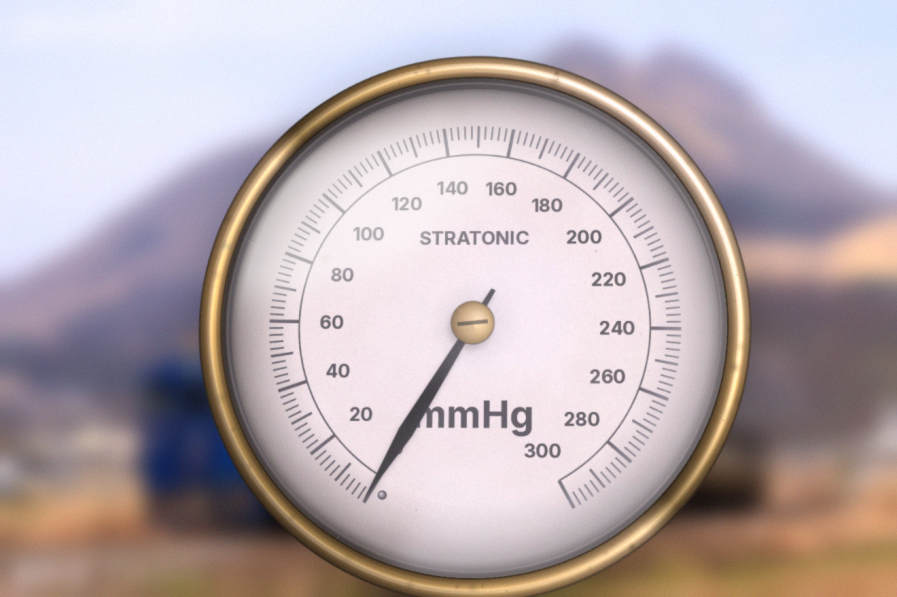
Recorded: 0 mmHg
